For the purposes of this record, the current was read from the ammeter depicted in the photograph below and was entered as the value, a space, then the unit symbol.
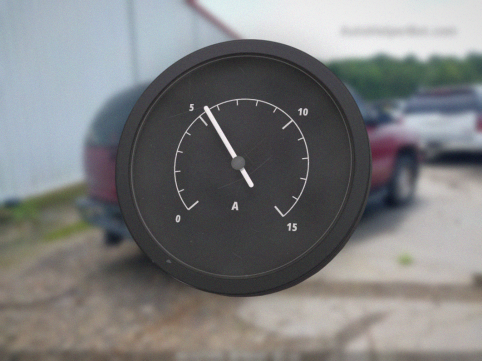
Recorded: 5.5 A
